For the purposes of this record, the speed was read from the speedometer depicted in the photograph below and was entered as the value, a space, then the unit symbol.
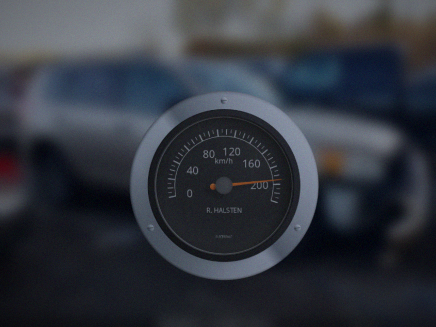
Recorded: 195 km/h
